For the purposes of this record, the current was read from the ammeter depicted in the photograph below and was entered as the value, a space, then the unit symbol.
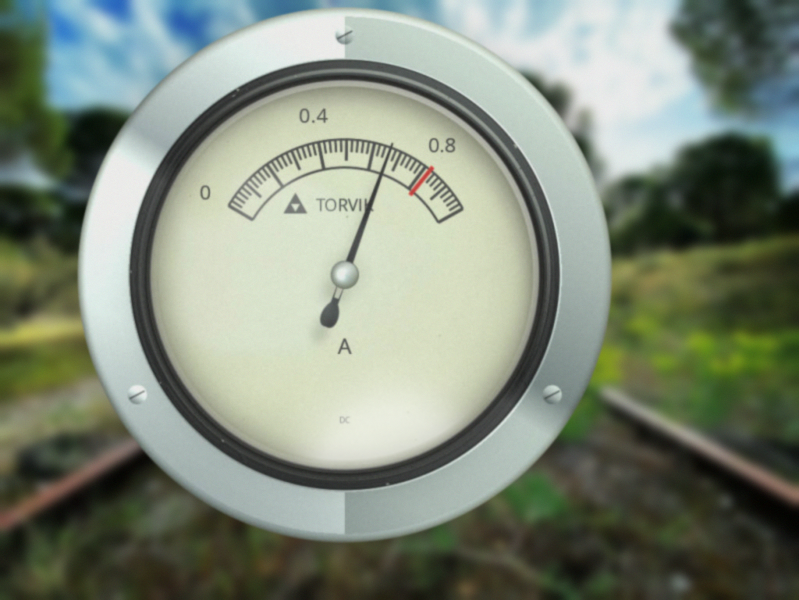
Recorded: 0.66 A
